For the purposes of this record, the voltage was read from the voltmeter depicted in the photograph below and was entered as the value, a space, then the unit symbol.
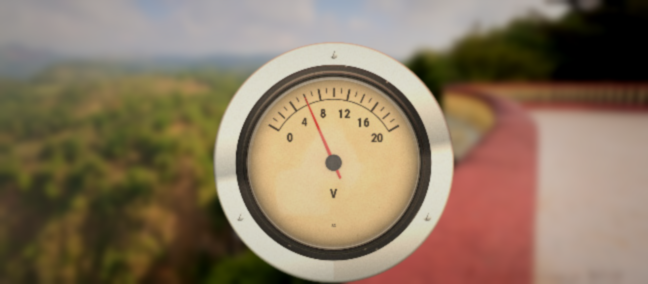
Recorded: 6 V
